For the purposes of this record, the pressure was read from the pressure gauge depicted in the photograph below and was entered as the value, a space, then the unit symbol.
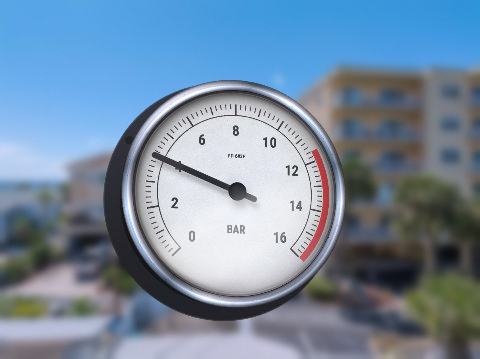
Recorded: 4 bar
